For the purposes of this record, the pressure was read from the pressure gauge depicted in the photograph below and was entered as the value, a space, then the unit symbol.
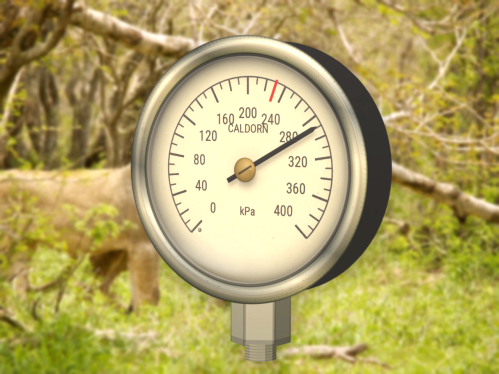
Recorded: 290 kPa
